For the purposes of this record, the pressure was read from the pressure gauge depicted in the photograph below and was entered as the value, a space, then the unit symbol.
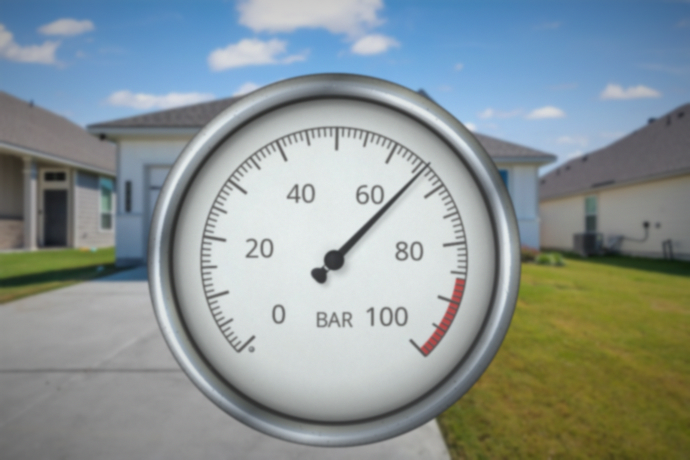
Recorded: 66 bar
